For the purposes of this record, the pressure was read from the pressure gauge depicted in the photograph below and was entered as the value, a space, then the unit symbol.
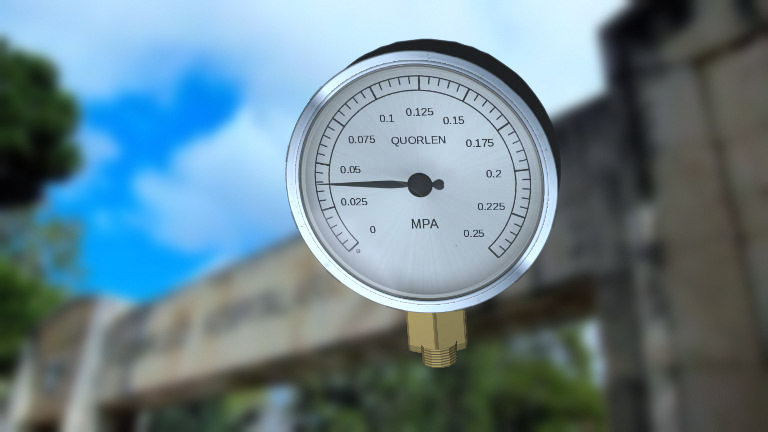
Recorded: 0.04 MPa
